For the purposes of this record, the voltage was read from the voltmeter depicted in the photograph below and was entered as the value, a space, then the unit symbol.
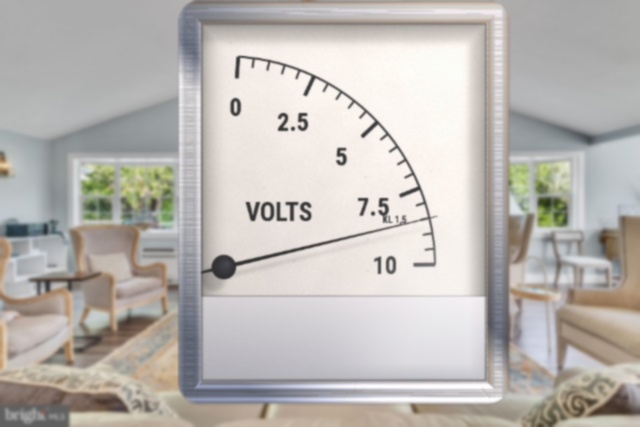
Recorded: 8.5 V
